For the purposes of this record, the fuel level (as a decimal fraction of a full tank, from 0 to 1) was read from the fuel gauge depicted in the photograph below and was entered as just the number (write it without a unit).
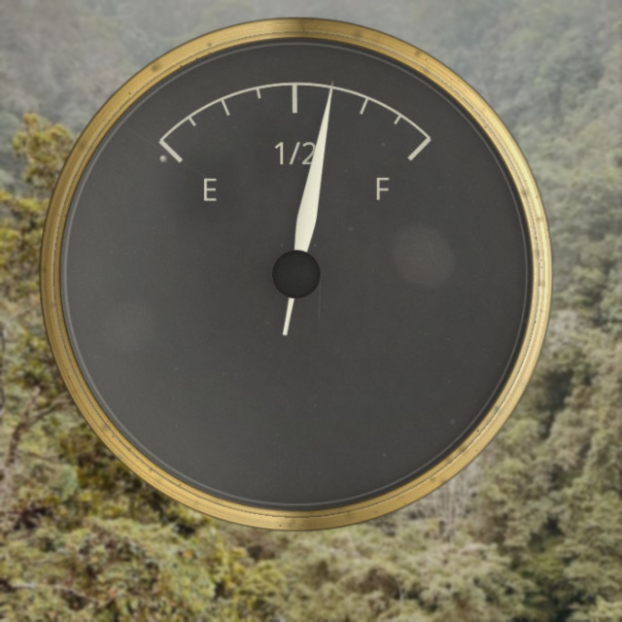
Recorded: 0.625
